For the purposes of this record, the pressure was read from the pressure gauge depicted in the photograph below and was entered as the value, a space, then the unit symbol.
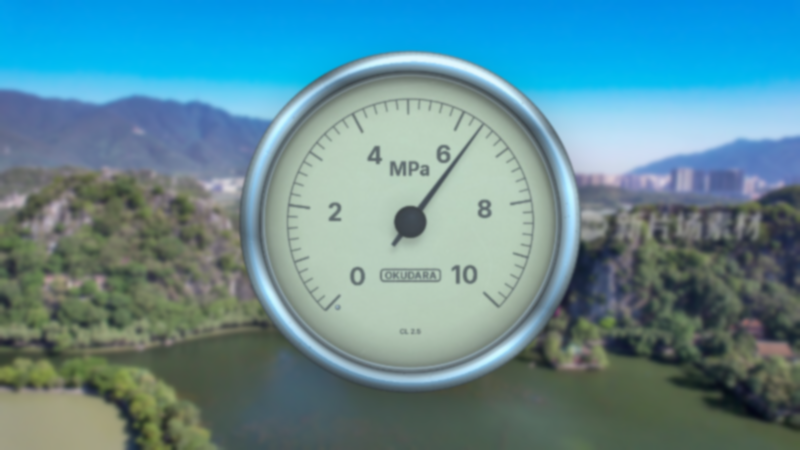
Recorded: 6.4 MPa
